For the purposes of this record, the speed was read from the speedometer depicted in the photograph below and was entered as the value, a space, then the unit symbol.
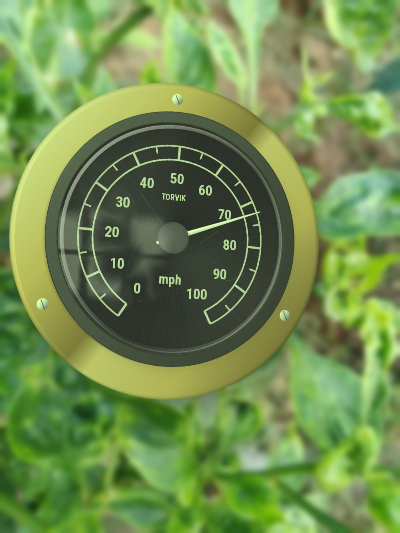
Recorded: 72.5 mph
